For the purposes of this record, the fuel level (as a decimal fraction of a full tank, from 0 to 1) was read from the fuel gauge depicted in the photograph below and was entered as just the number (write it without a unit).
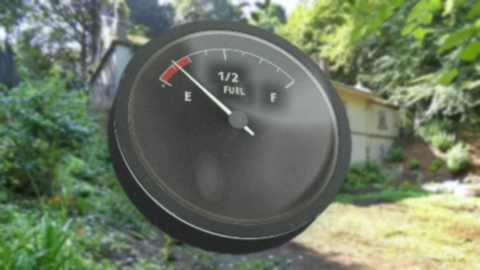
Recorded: 0.125
